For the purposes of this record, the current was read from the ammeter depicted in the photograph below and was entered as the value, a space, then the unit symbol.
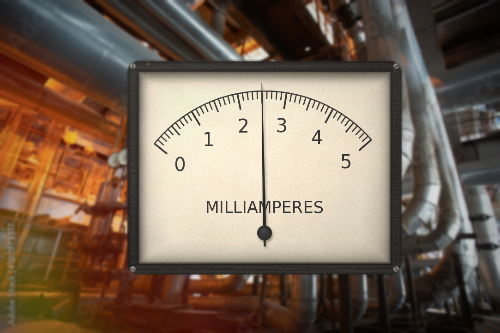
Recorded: 2.5 mA
